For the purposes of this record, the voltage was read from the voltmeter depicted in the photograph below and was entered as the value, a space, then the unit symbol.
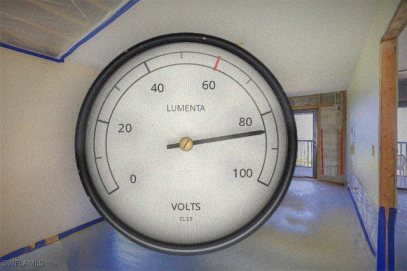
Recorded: 85 V
